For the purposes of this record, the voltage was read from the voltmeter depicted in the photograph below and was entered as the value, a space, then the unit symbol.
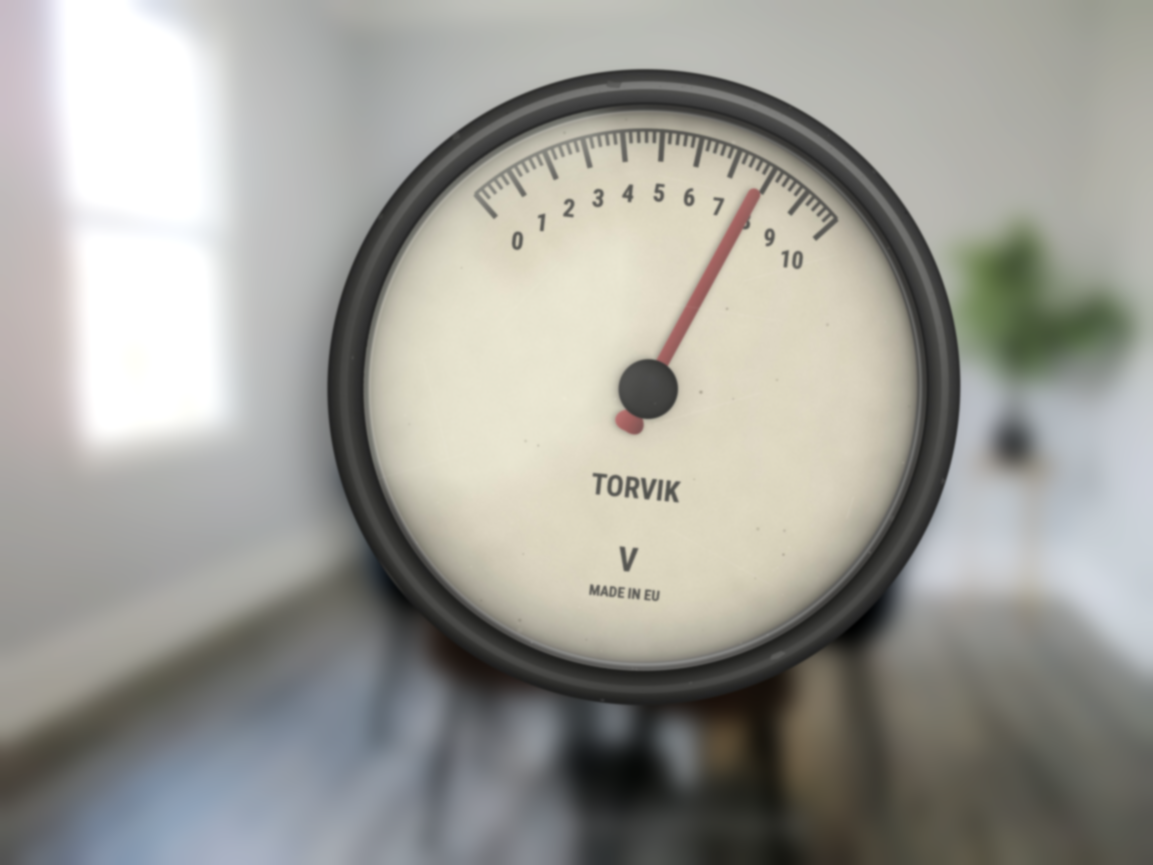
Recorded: 7.8 V
